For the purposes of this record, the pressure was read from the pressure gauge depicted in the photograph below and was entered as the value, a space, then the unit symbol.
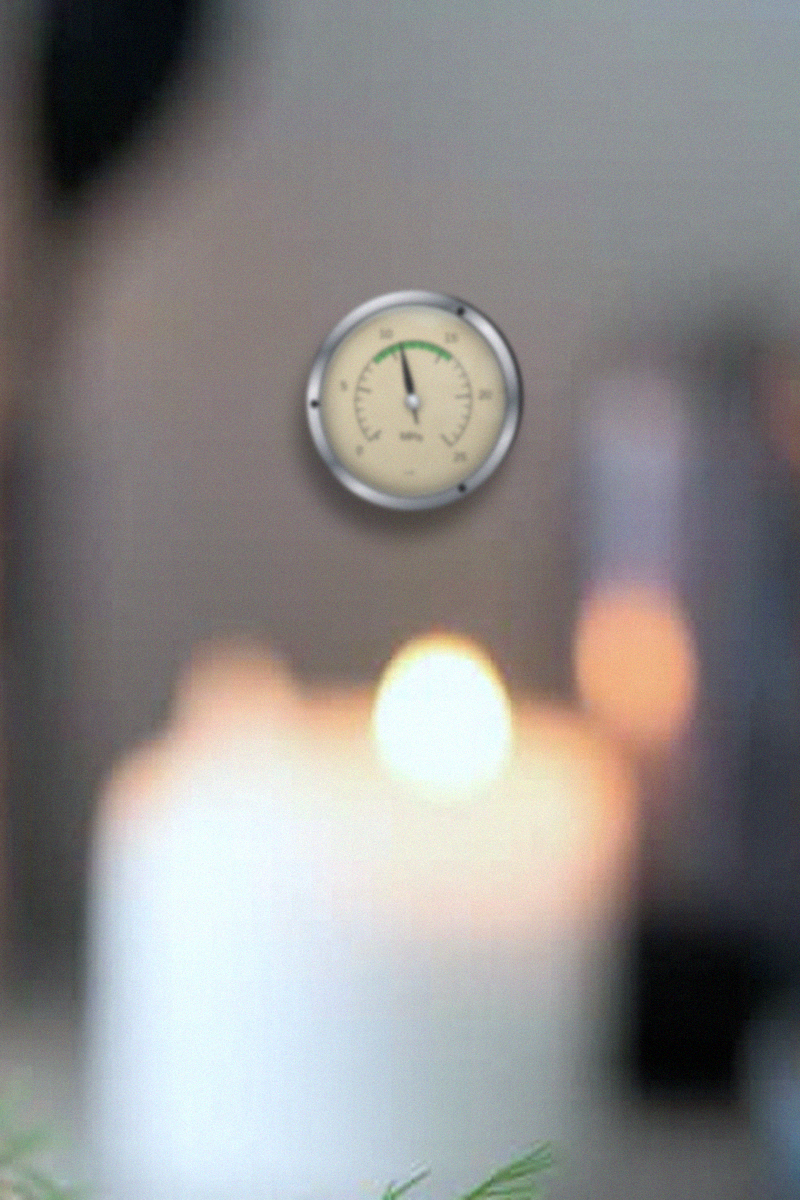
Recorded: 11 MPa
